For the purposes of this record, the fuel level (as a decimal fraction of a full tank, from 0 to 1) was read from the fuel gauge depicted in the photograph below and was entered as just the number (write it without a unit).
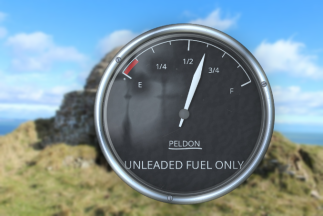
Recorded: 0.625
